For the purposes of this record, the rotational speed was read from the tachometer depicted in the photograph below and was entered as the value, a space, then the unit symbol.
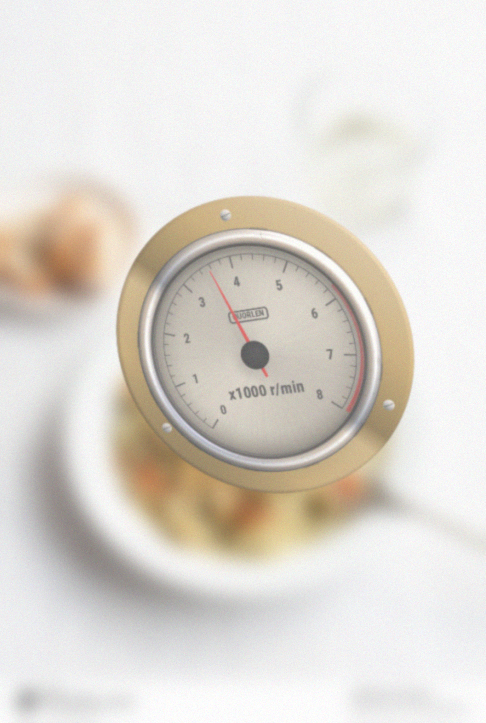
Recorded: 3600 rpm
